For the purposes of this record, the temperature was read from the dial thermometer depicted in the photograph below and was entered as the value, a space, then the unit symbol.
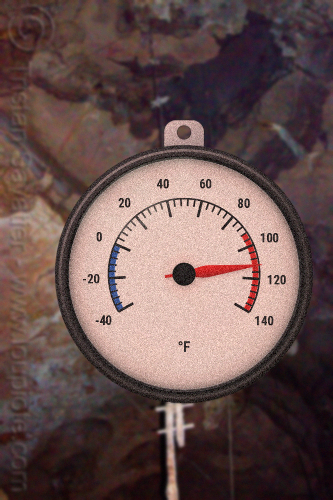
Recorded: 112 °F
